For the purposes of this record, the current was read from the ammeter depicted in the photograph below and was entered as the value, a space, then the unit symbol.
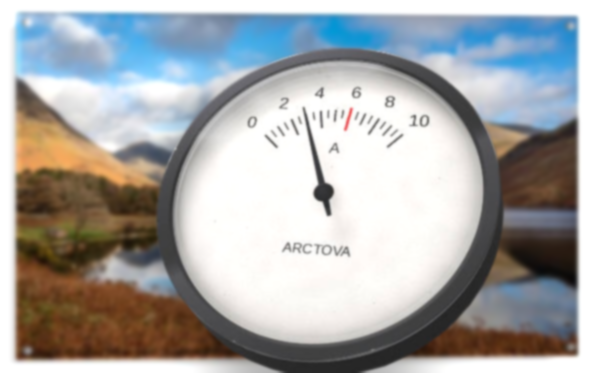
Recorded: 3 A
